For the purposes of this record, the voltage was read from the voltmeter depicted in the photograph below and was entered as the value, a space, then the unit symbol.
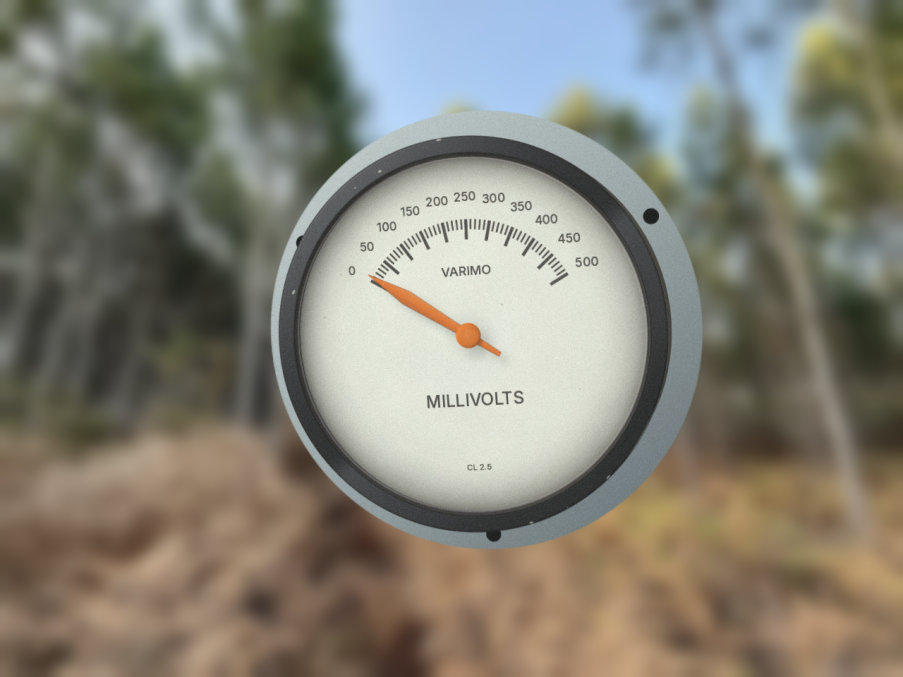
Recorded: 10 mV
